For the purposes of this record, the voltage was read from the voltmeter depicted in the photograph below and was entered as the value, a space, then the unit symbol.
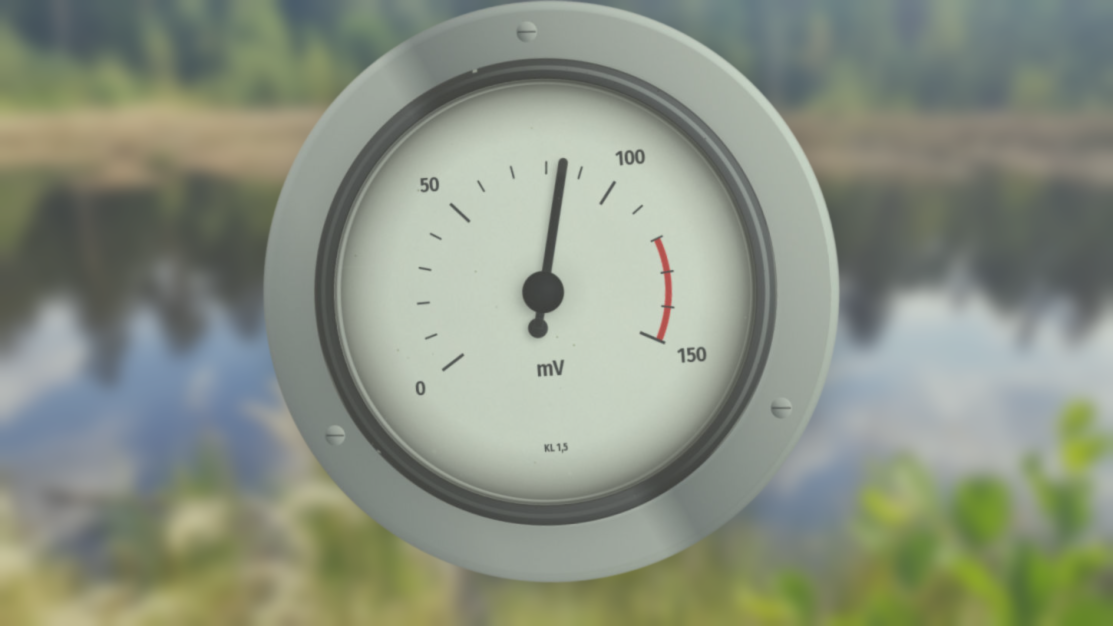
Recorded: 85 mV
